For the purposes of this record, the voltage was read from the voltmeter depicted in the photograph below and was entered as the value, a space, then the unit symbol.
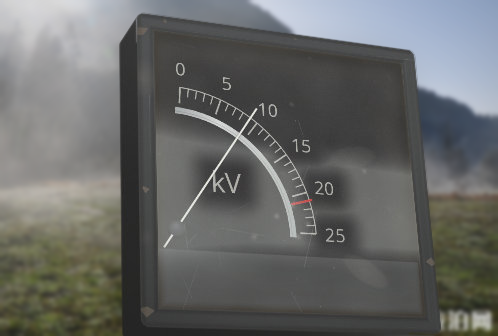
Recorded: 9 kV
